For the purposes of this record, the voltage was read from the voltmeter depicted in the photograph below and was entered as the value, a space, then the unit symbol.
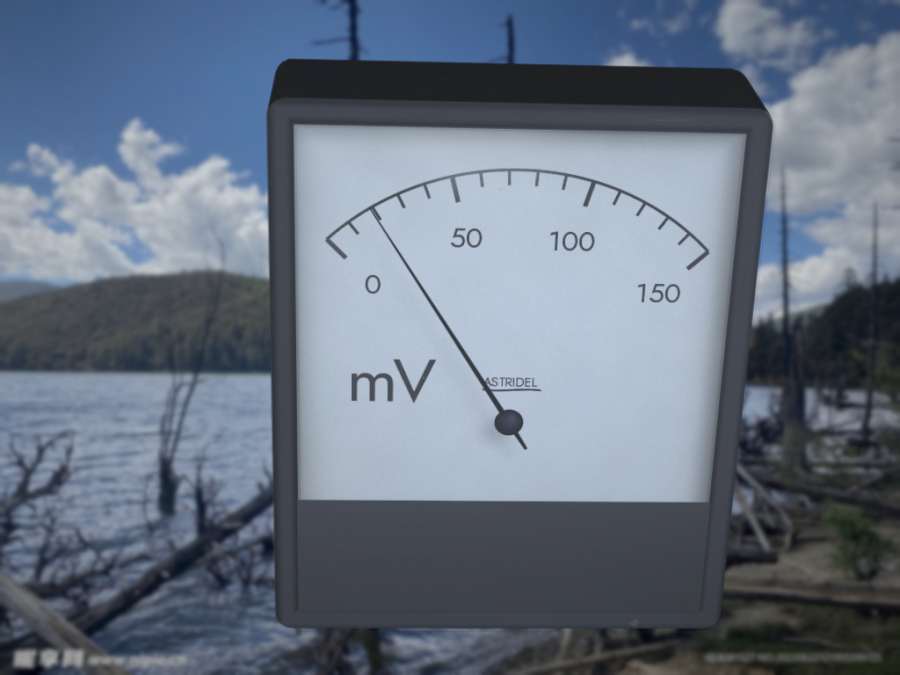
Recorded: 20 mV
